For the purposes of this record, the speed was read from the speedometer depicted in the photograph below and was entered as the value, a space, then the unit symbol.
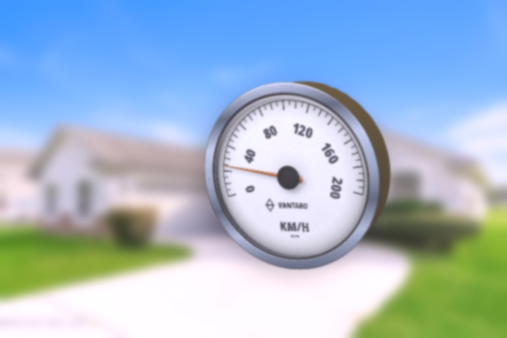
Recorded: 25 km/h
